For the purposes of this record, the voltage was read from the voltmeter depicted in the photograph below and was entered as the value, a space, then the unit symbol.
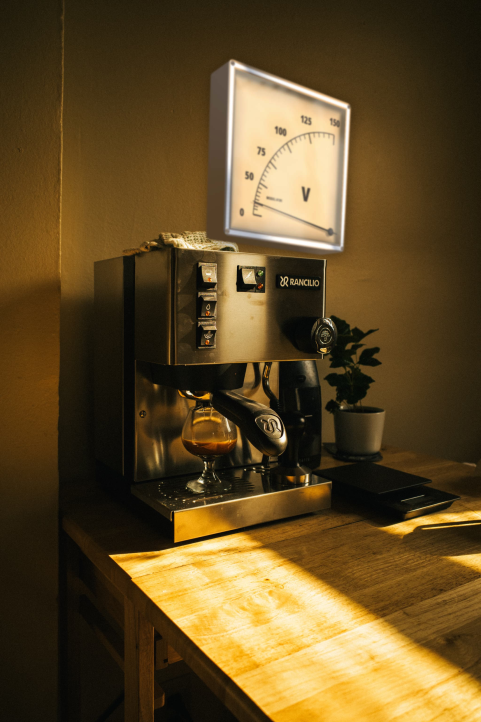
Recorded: 25 V
